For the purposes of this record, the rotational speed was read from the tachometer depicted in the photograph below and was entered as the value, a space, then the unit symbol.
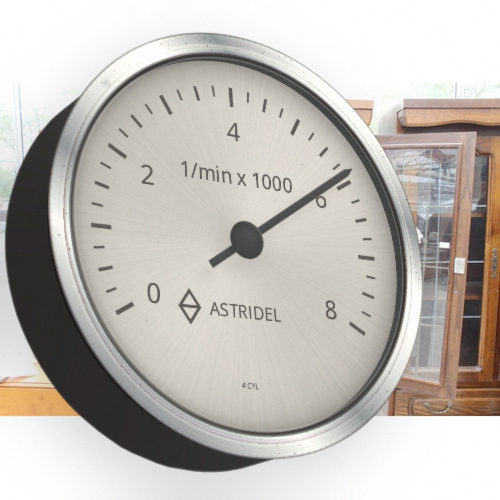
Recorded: 5875 rpm
